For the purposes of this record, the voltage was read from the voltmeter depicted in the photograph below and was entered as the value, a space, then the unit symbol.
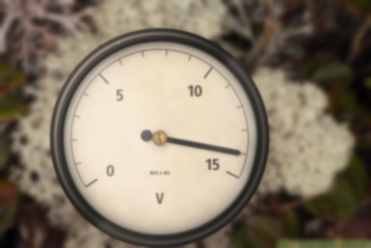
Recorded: 14 V
